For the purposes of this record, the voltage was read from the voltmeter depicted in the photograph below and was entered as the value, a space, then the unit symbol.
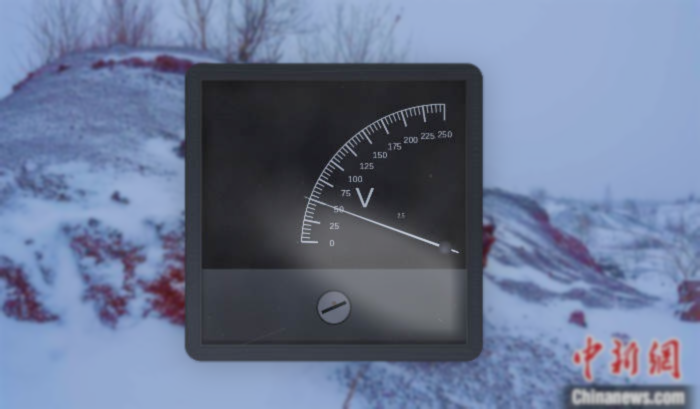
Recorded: 50 V
